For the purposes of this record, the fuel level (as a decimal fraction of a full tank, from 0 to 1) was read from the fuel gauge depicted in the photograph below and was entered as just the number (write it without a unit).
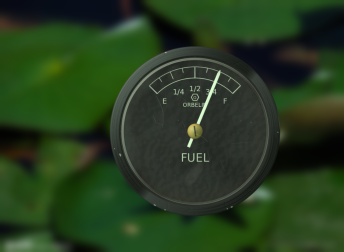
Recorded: 0.75
